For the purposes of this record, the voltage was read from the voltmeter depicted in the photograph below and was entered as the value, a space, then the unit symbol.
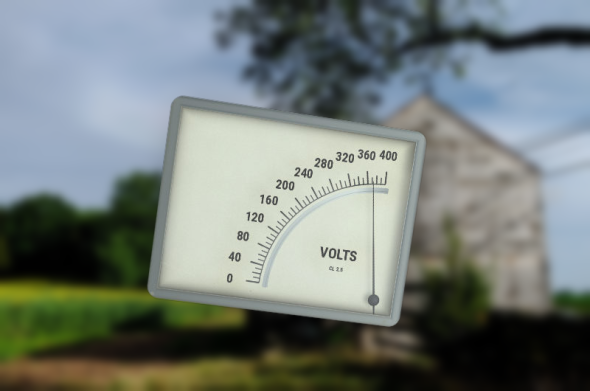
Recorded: 370 V
